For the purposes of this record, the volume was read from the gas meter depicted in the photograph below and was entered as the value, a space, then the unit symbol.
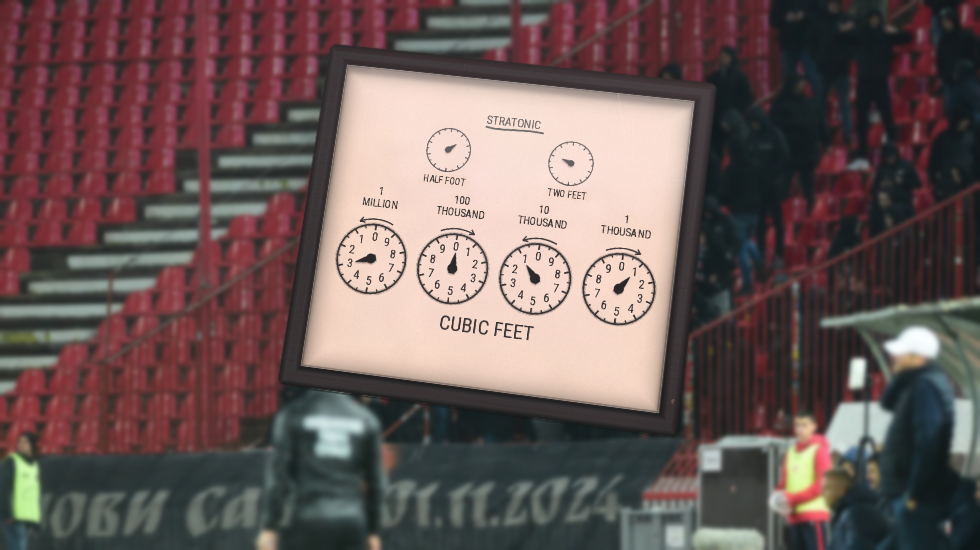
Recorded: 301100 ft³
